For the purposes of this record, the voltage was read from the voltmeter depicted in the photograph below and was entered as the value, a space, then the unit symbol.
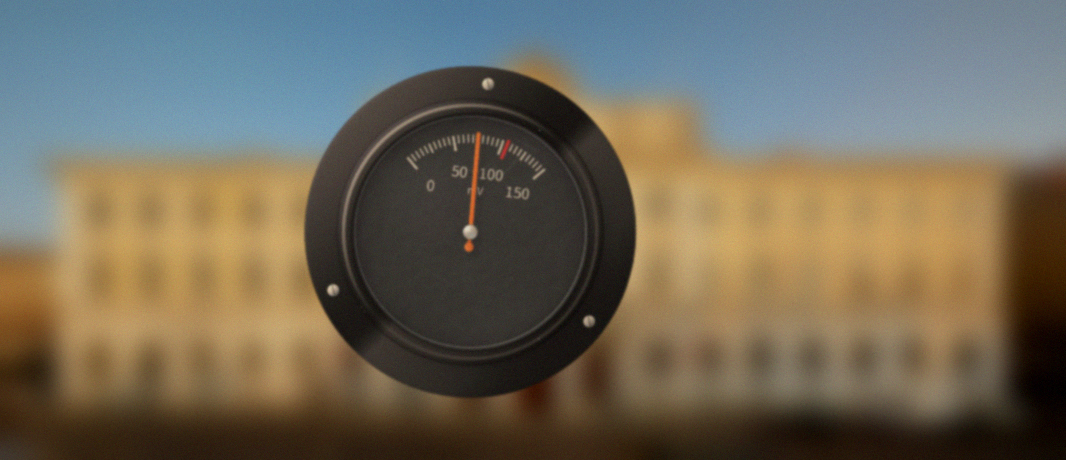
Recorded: 75 mV
